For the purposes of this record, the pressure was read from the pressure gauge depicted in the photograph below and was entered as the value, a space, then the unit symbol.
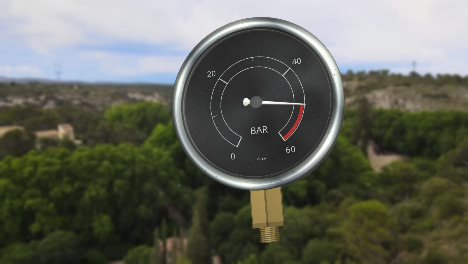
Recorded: 50 bar
